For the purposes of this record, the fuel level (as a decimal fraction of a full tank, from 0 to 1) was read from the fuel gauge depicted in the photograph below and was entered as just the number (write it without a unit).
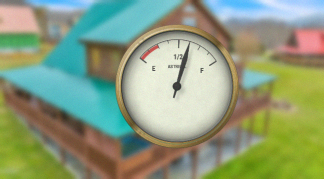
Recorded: 0.625
